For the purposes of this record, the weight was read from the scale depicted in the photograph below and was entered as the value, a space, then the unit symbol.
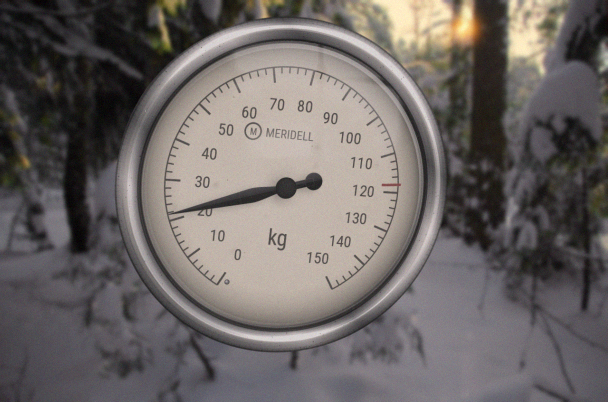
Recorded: 22 kg
